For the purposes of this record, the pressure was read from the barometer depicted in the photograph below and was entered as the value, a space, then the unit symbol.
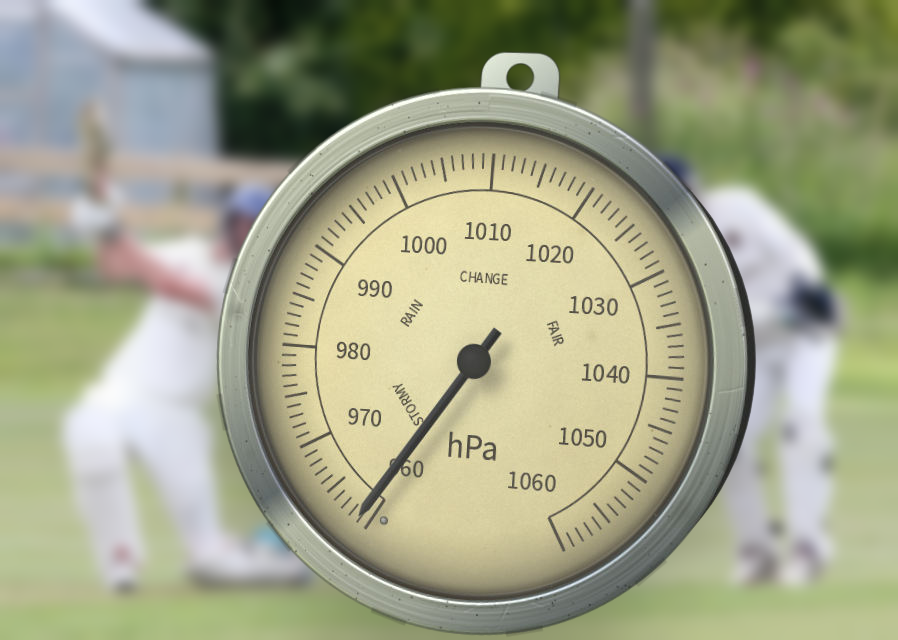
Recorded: 961 hPa
